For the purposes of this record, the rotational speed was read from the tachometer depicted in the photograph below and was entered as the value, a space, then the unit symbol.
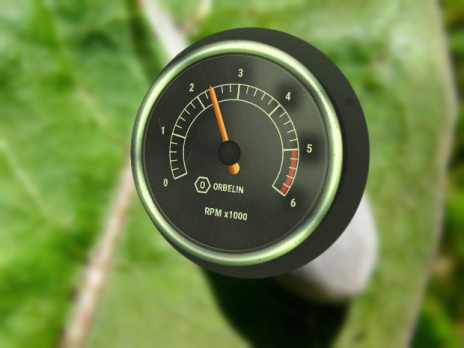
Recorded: 2400 rpm
